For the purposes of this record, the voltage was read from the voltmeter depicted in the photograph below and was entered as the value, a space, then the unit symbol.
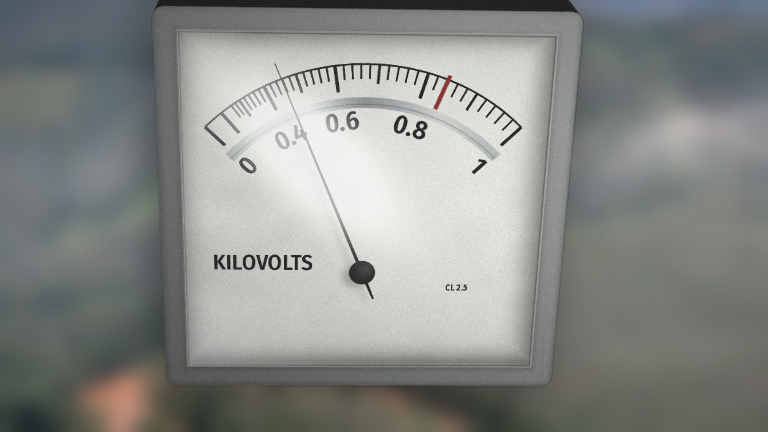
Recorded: 0.46 kV
